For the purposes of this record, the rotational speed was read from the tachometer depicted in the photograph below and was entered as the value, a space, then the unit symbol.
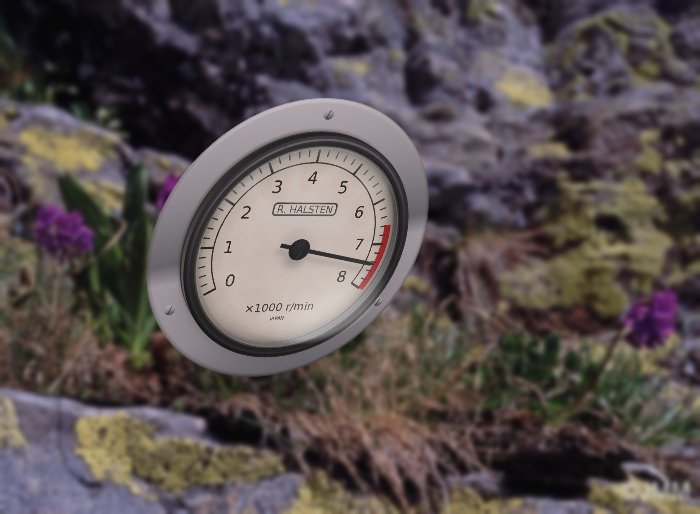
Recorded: 7400 rpm
